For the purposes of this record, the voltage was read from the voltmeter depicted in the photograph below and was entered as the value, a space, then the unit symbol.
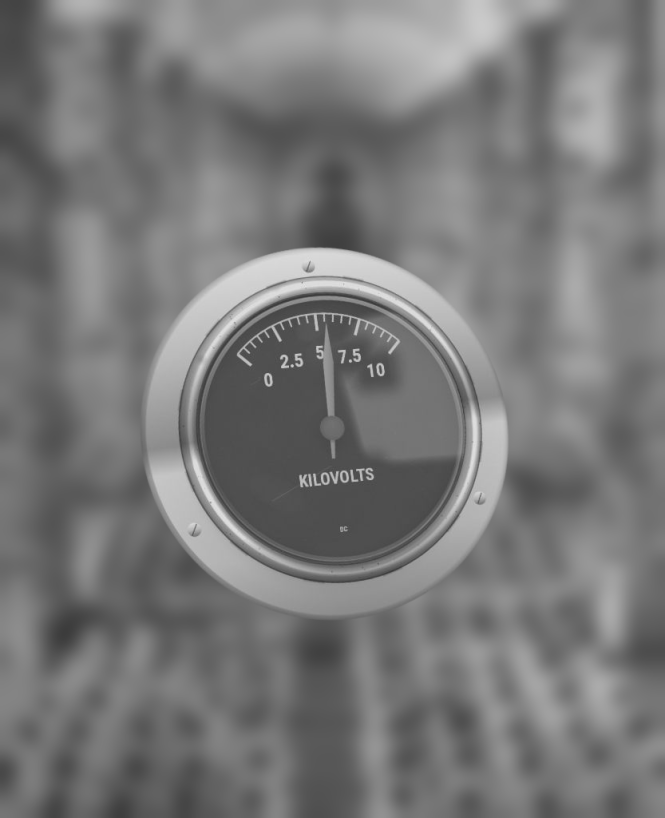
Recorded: 5.5 kV
